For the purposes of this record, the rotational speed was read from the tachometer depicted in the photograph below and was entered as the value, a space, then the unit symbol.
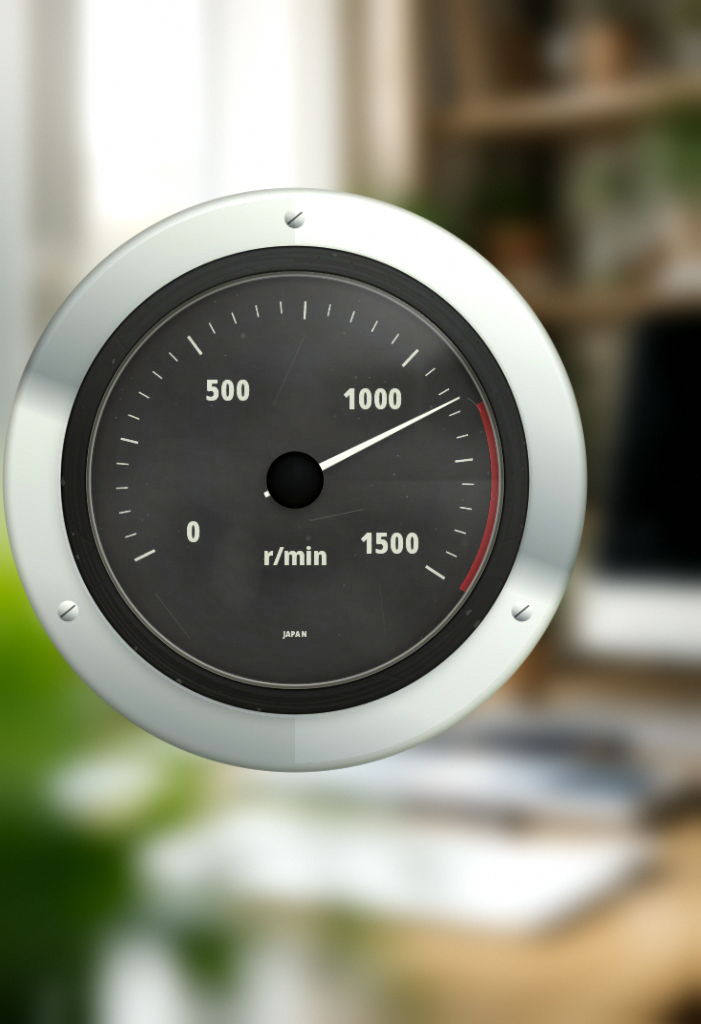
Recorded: 1125 rpm
